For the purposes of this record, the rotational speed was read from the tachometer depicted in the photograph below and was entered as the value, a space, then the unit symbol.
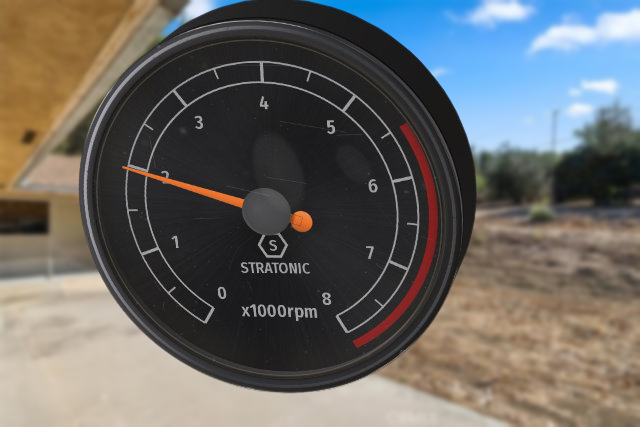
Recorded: 2000 rpm
